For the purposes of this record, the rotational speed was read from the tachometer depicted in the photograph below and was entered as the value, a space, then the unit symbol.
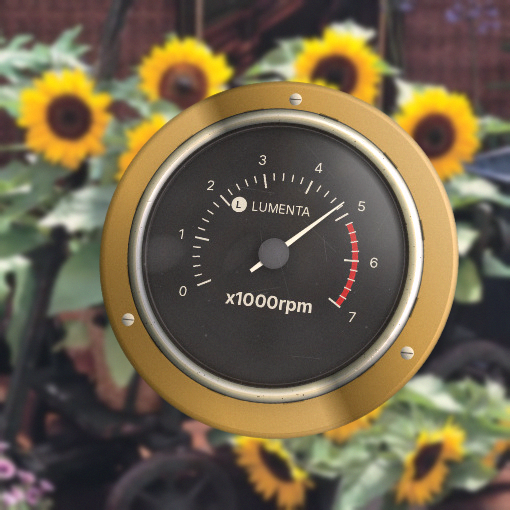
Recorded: 4800 rpm
